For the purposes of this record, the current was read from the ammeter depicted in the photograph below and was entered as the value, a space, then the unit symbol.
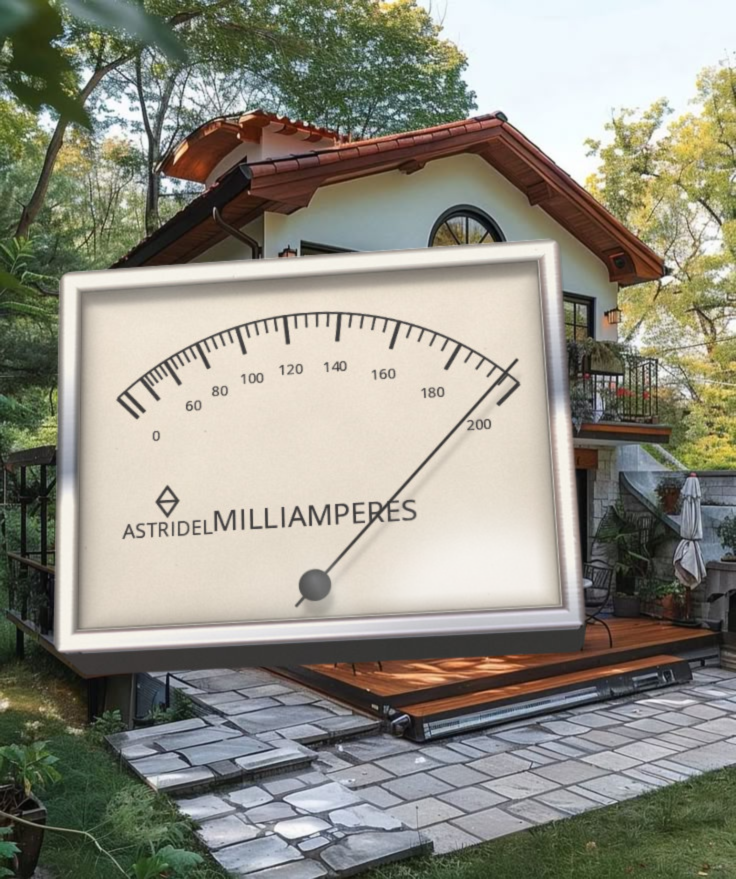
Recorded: 196 mA
